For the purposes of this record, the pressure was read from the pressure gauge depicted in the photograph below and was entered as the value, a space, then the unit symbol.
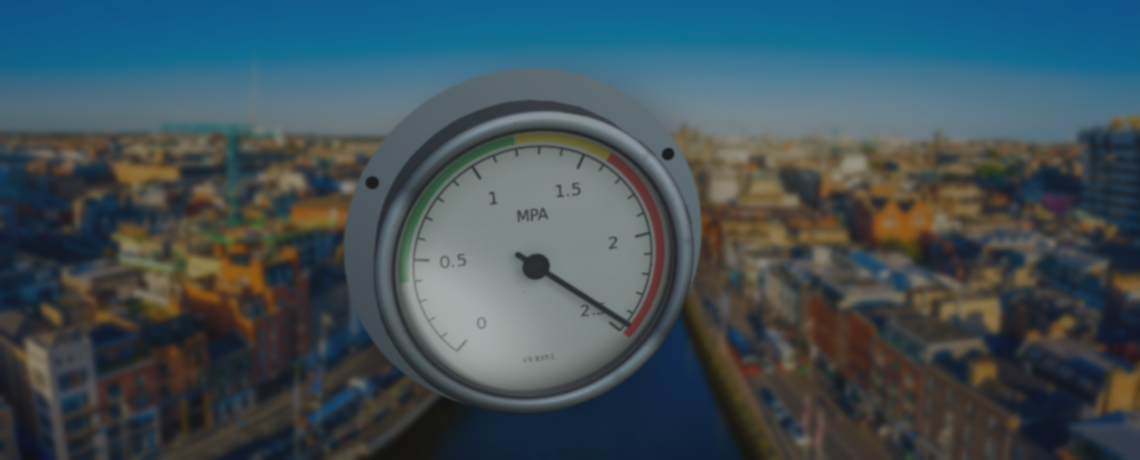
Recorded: 2.45 MPa
